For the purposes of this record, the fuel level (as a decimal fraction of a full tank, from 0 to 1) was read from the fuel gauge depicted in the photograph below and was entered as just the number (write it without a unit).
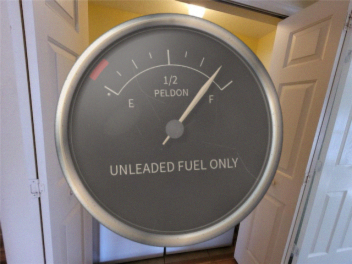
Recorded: 0.875
